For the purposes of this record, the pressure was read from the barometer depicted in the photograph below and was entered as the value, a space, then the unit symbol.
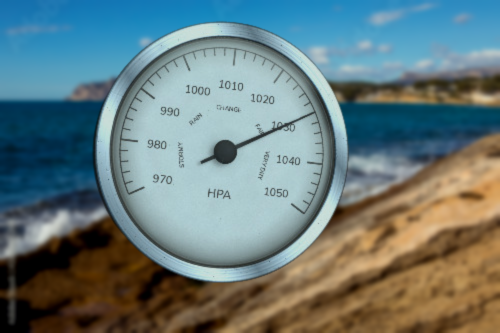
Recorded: 1030 hPa
